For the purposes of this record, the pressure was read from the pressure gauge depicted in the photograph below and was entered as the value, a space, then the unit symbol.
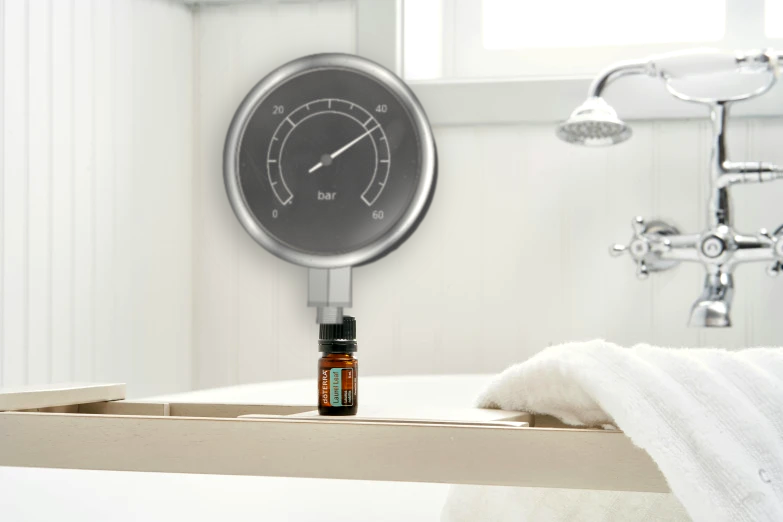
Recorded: 42.5 bar
